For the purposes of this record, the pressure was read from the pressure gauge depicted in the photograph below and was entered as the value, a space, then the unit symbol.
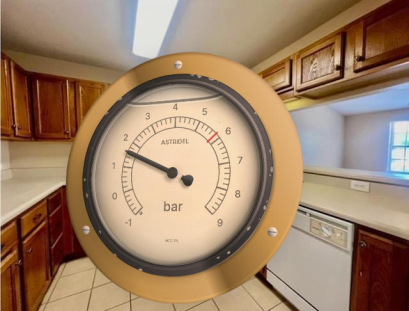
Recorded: 1.6 bar
